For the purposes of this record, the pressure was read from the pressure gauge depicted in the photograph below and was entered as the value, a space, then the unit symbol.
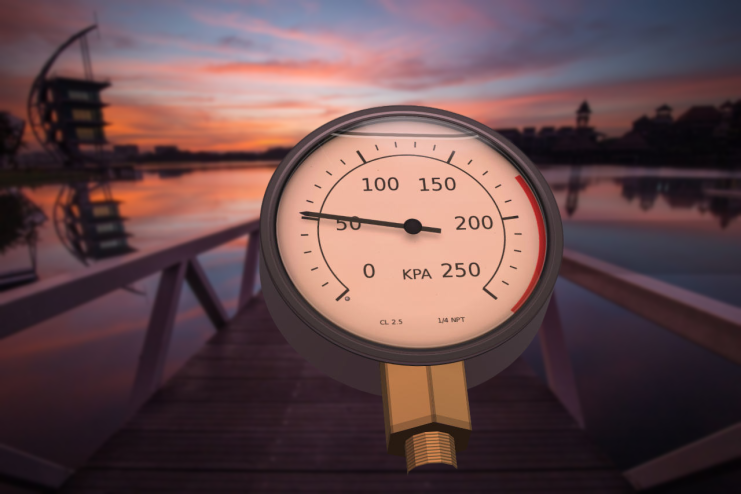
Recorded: 50 kPa
